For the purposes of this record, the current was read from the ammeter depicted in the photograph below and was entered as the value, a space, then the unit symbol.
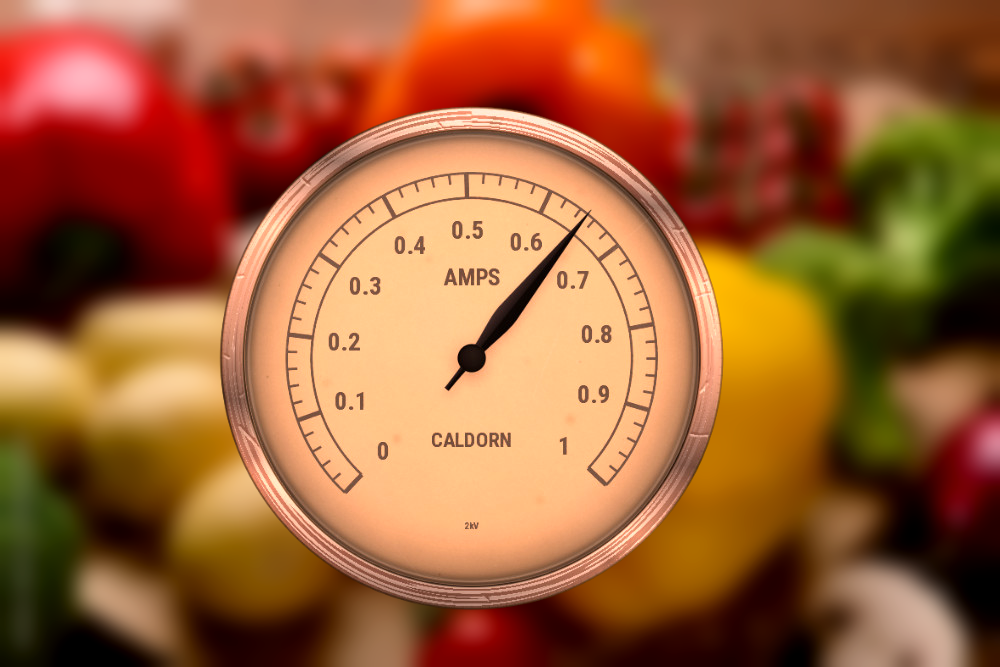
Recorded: 0.65 A
